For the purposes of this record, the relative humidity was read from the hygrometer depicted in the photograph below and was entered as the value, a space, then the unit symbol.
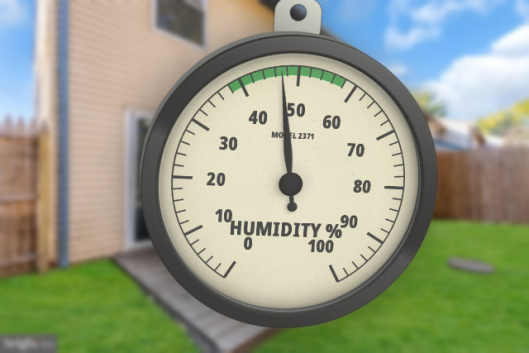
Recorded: 47 %
